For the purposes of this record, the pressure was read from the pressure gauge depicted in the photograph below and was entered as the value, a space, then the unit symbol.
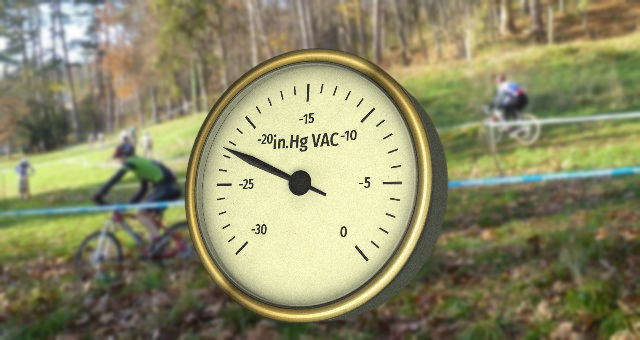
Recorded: -22.5 inHg
